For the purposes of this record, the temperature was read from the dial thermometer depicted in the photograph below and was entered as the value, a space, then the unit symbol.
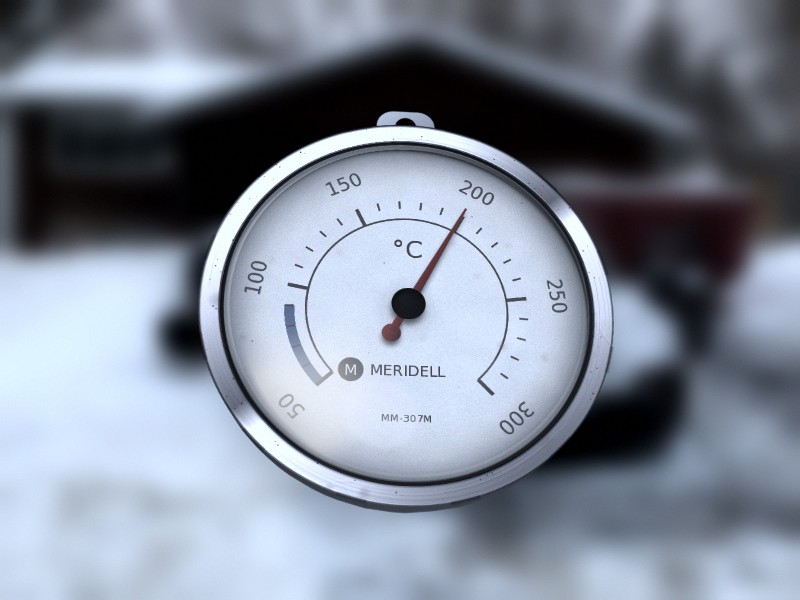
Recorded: 200 °C
